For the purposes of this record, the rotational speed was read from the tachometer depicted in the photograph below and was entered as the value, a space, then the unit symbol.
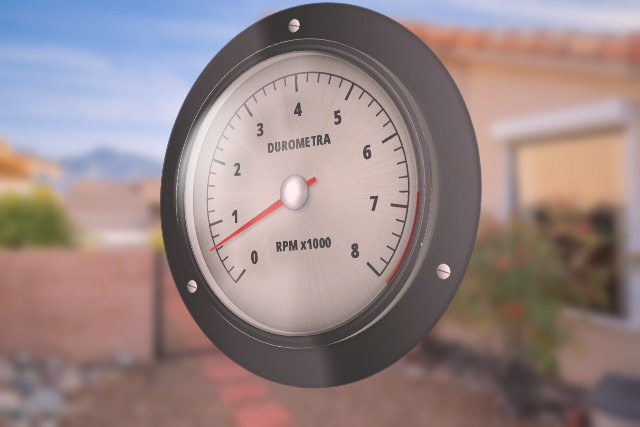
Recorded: 600 rpm
